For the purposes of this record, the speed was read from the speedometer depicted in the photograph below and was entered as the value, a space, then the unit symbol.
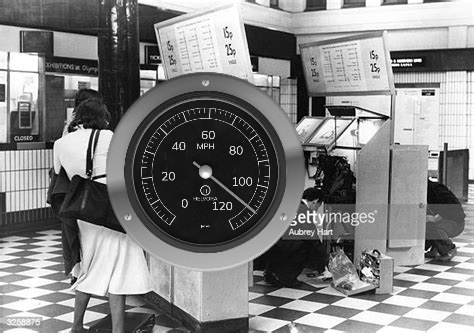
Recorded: 110 mph
